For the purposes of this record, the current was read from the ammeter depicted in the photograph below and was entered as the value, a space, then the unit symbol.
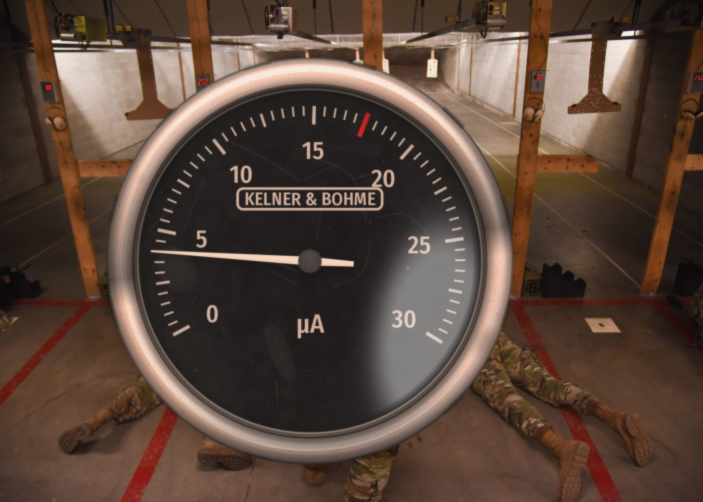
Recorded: 4 µA
